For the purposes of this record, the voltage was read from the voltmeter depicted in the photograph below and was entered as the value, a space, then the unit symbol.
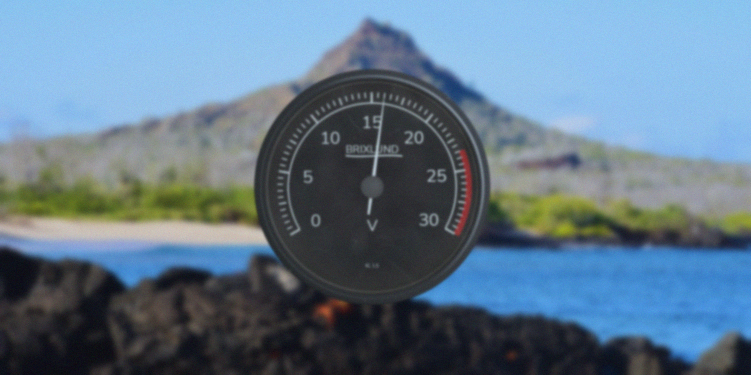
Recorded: 16 V
